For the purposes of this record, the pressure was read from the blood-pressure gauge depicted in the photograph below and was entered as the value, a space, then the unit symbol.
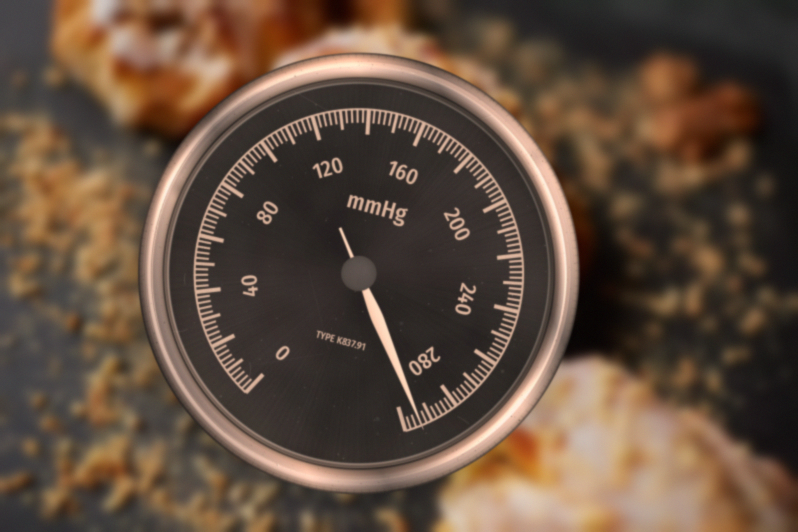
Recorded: 294 mmHg
